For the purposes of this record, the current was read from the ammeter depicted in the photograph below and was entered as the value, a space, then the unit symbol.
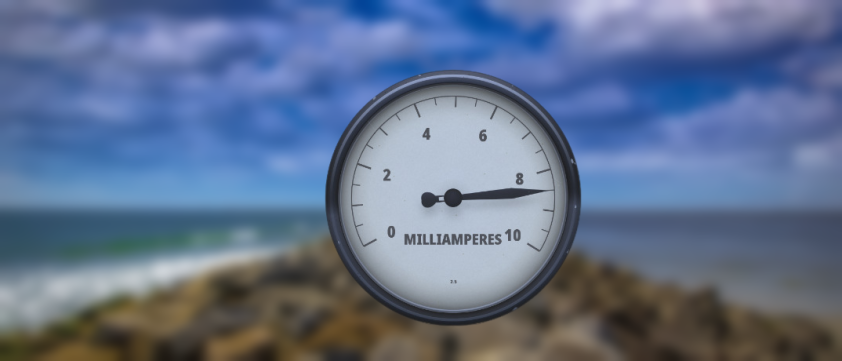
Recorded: 8.5 mA
